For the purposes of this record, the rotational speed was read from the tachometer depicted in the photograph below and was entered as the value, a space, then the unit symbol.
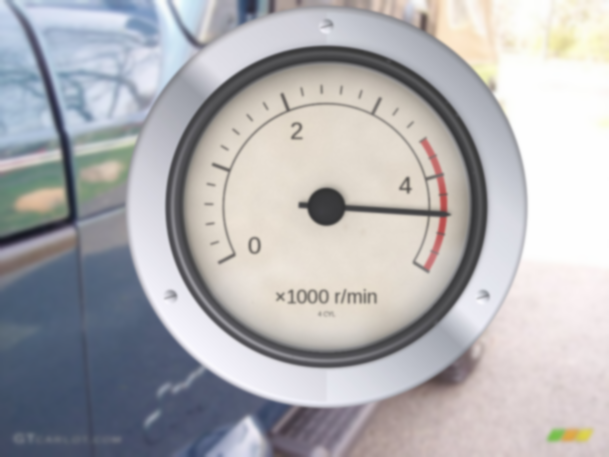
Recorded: 4400 rpm
